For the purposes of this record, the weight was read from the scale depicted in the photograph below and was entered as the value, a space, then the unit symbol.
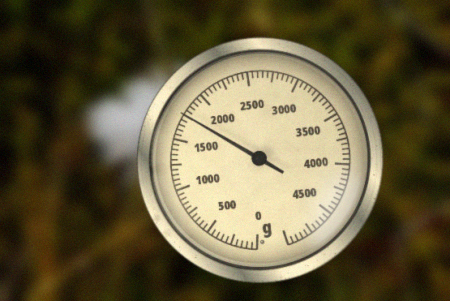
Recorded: 1750 g
